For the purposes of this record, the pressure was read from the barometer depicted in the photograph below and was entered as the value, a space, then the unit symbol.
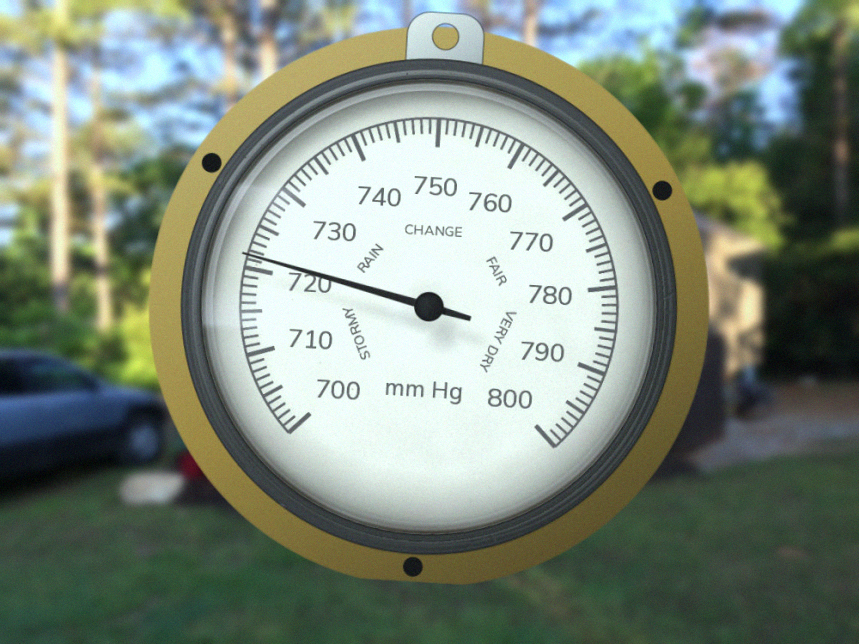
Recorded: 721.5 mmHg
